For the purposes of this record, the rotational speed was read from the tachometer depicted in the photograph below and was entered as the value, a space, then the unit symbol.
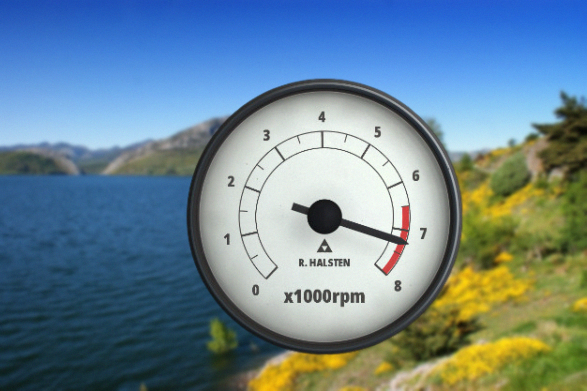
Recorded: 7250 rpm
